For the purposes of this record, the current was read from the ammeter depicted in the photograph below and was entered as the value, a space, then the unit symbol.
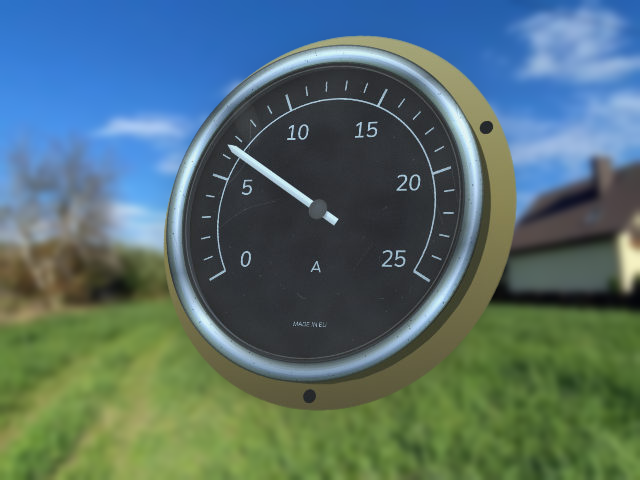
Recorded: 6.5 A
